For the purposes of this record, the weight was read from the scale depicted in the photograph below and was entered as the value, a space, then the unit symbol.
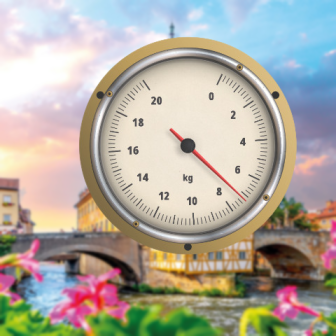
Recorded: 7.2 kg
